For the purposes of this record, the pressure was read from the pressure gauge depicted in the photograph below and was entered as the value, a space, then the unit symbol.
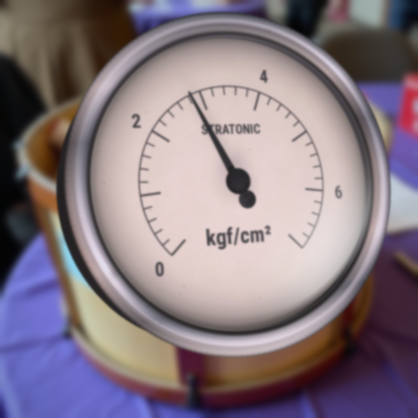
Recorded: 2.8 kg/cm²
